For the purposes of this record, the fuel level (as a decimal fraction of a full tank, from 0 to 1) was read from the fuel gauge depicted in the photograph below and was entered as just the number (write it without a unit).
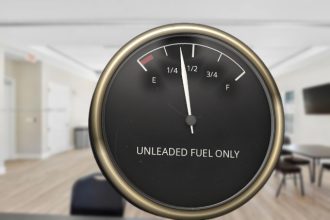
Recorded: 0.375
